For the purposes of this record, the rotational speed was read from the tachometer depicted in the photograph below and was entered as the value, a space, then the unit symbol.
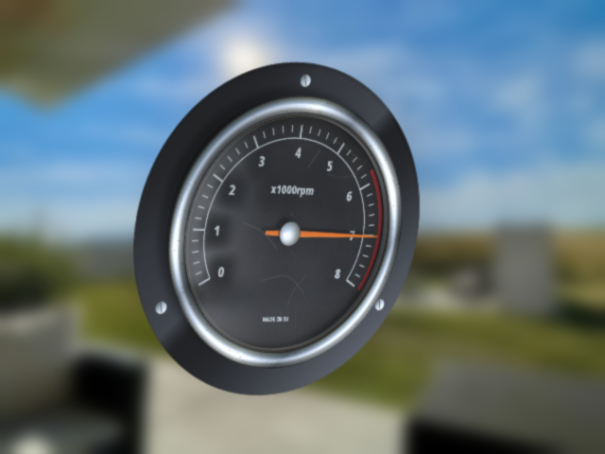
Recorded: 7000 rpm
